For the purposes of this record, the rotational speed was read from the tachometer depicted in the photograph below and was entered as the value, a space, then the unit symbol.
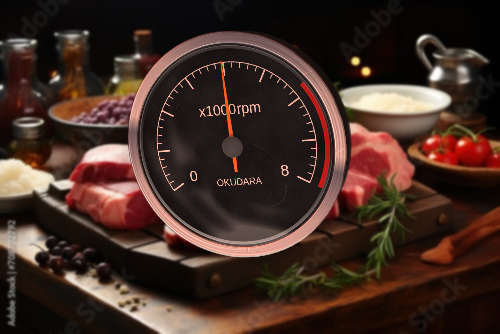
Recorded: 4000 rpm
